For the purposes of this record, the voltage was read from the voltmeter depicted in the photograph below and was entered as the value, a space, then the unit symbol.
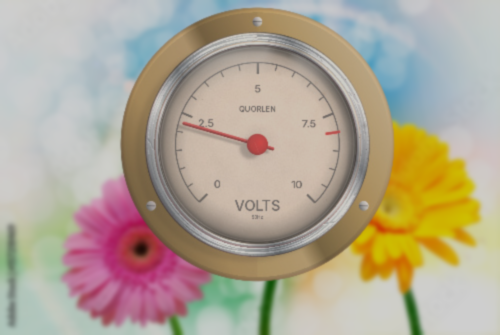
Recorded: 2.25 V
